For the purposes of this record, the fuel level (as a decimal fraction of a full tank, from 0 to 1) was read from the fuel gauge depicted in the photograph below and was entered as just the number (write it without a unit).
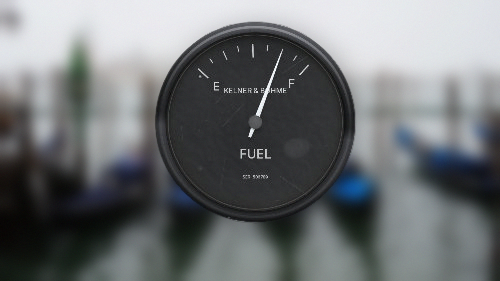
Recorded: 0.75
